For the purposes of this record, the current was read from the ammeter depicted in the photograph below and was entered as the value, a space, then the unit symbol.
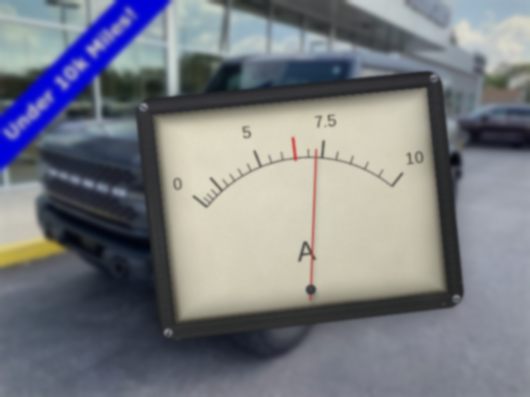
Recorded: 7.25 A
